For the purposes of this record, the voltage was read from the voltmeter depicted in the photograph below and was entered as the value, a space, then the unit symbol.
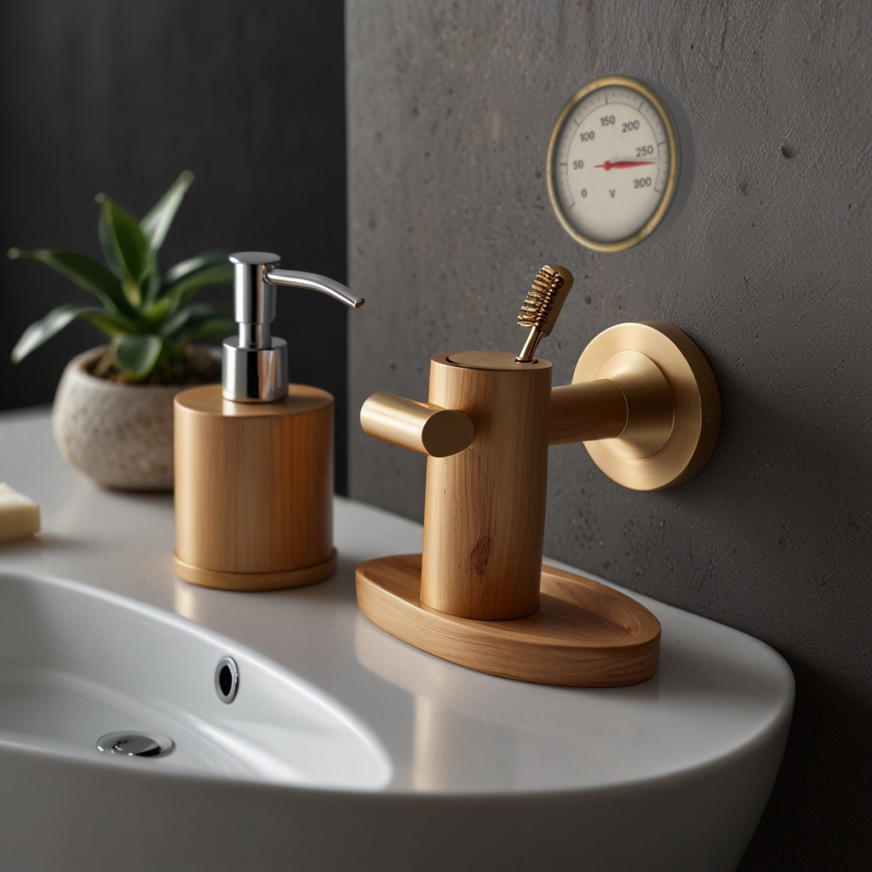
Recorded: 270 V
